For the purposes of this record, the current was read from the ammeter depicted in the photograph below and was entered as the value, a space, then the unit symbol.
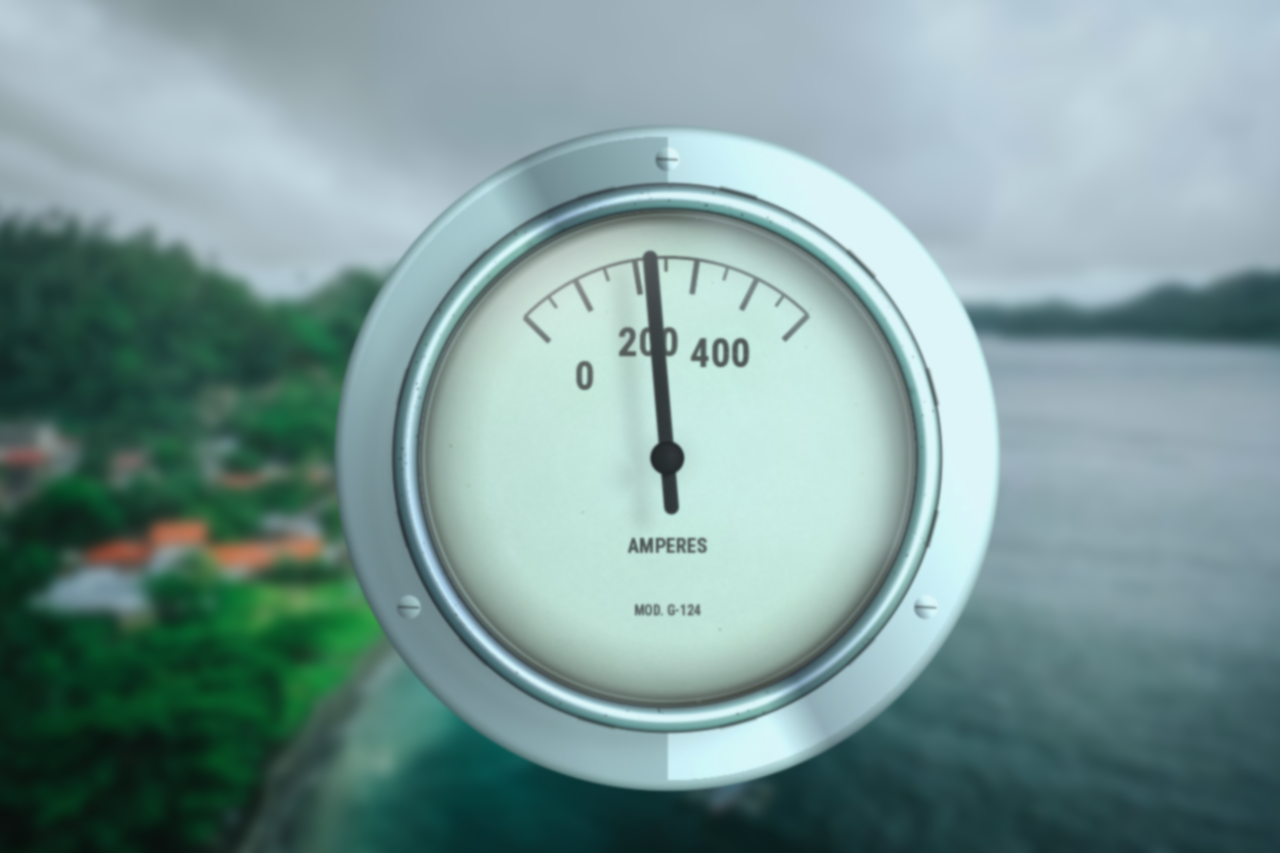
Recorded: 225 A
